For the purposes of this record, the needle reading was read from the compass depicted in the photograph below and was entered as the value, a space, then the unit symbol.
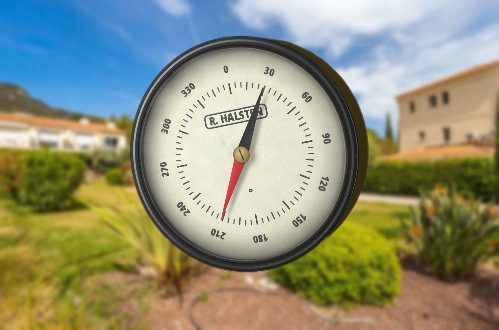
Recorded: 210 °
